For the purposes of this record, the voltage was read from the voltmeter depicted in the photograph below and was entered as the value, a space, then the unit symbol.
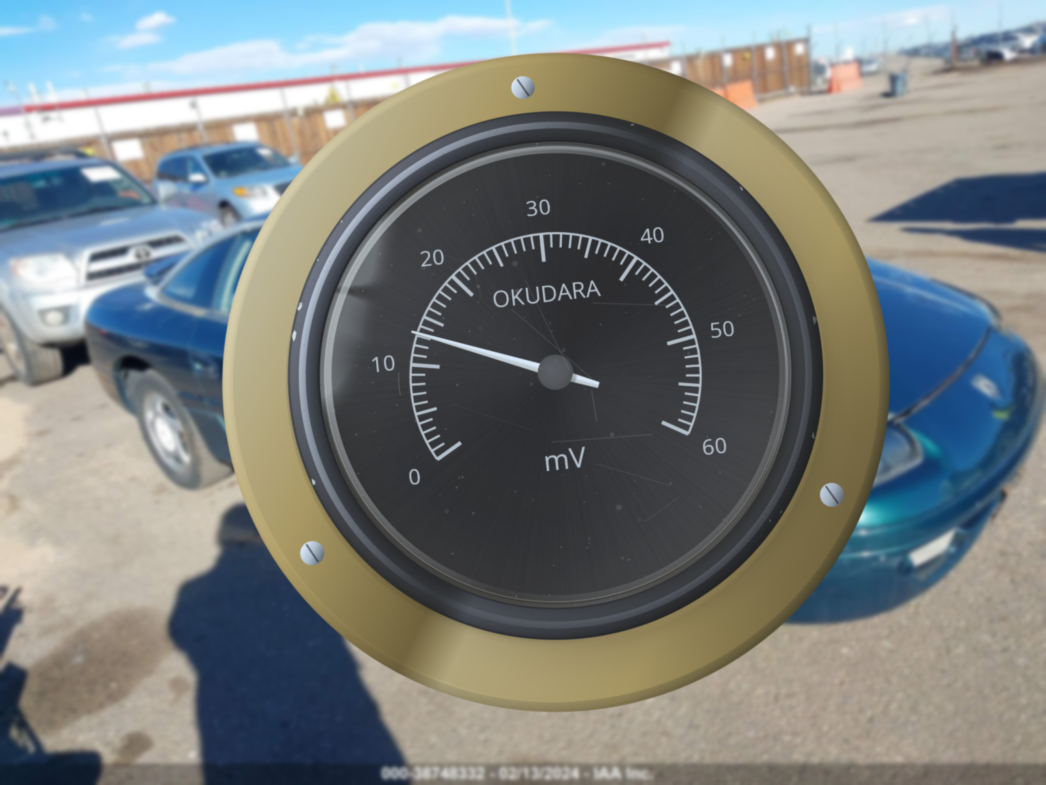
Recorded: 13 mV
